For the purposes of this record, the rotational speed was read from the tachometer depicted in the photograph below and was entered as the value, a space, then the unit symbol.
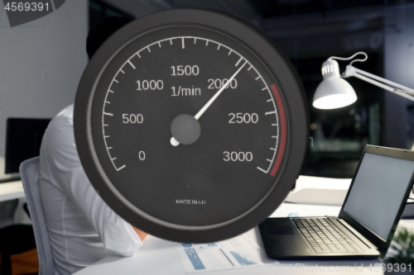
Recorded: 2050 rpm
